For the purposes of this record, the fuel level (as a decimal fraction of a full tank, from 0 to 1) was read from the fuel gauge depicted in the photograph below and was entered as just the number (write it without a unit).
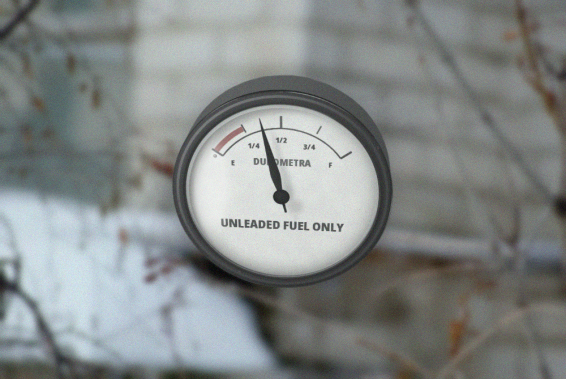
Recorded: 0.375
